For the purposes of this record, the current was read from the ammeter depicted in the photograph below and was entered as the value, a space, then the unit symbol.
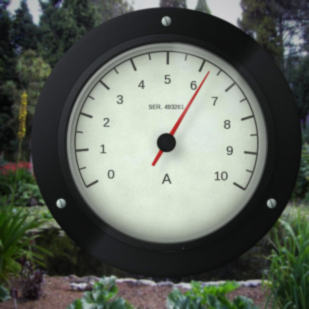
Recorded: 6.25 A
